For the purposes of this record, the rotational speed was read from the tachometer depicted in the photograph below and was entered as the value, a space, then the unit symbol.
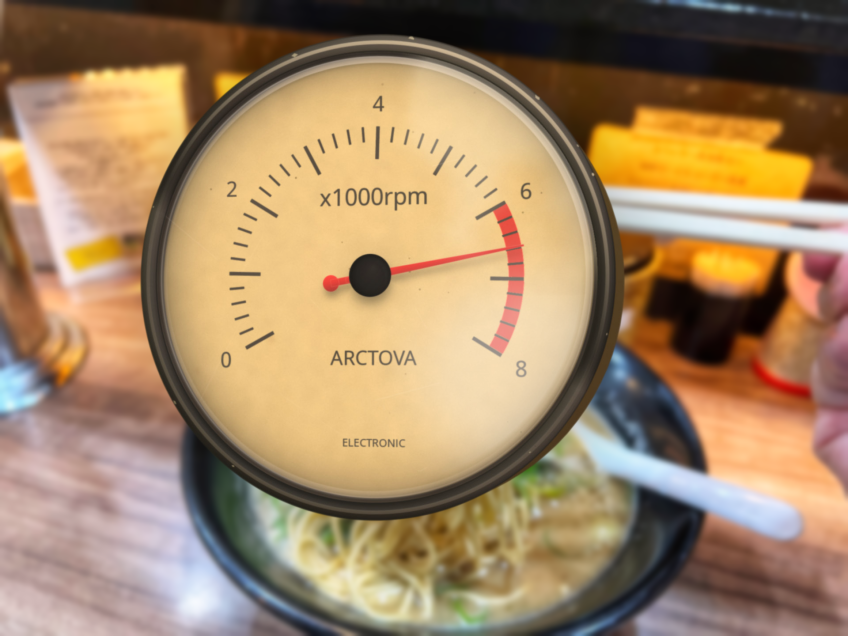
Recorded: 6600 rpm
